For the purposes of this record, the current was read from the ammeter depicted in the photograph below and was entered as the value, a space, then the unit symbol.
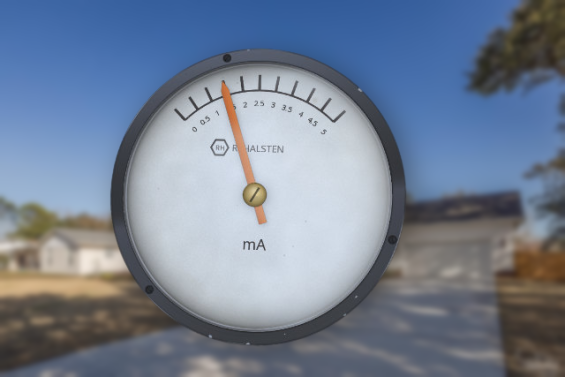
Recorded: 1.5 mA
